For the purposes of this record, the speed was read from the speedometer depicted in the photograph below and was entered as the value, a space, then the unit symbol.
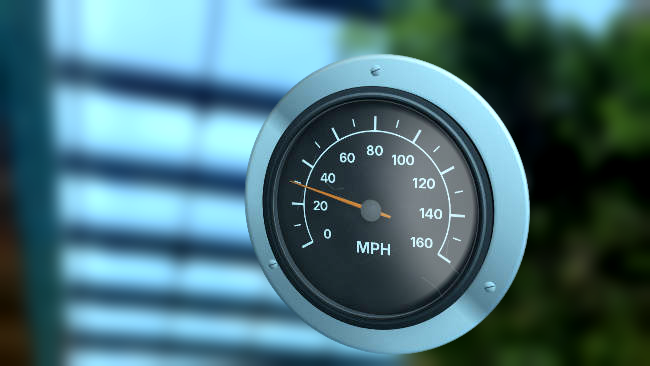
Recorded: 30 mph
